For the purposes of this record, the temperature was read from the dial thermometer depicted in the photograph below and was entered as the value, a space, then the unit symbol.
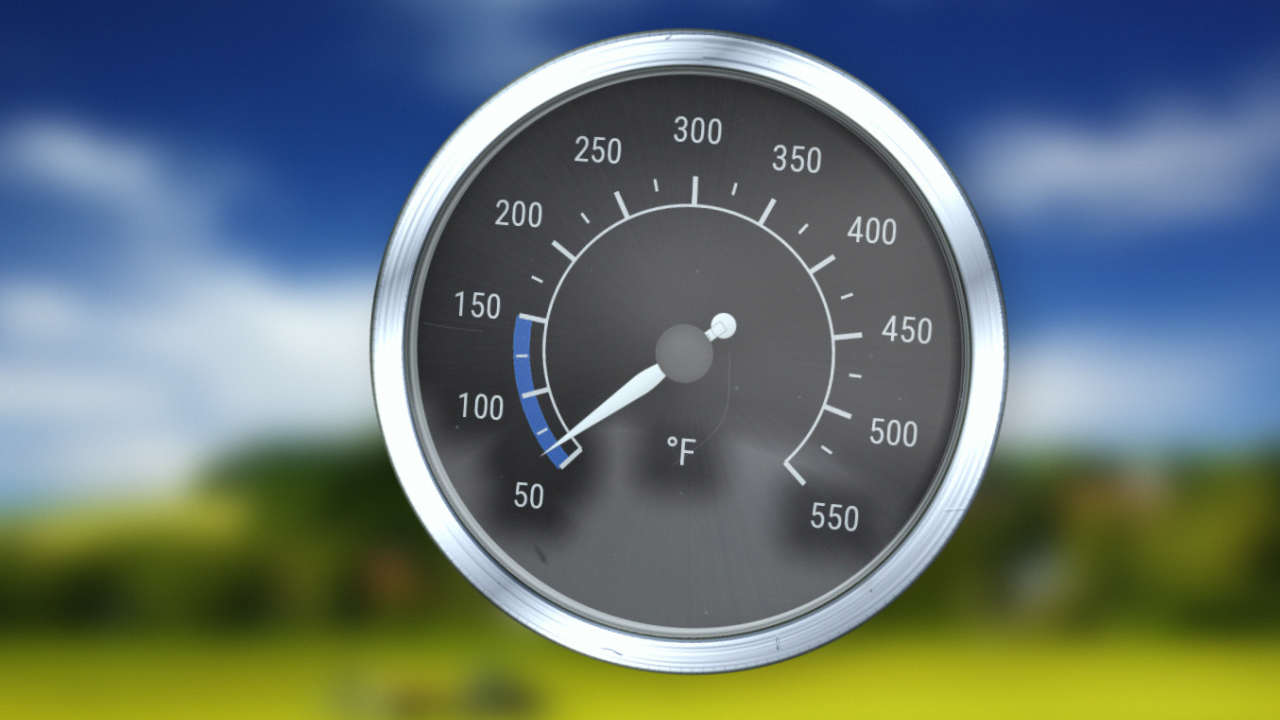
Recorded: 62.5 °F
